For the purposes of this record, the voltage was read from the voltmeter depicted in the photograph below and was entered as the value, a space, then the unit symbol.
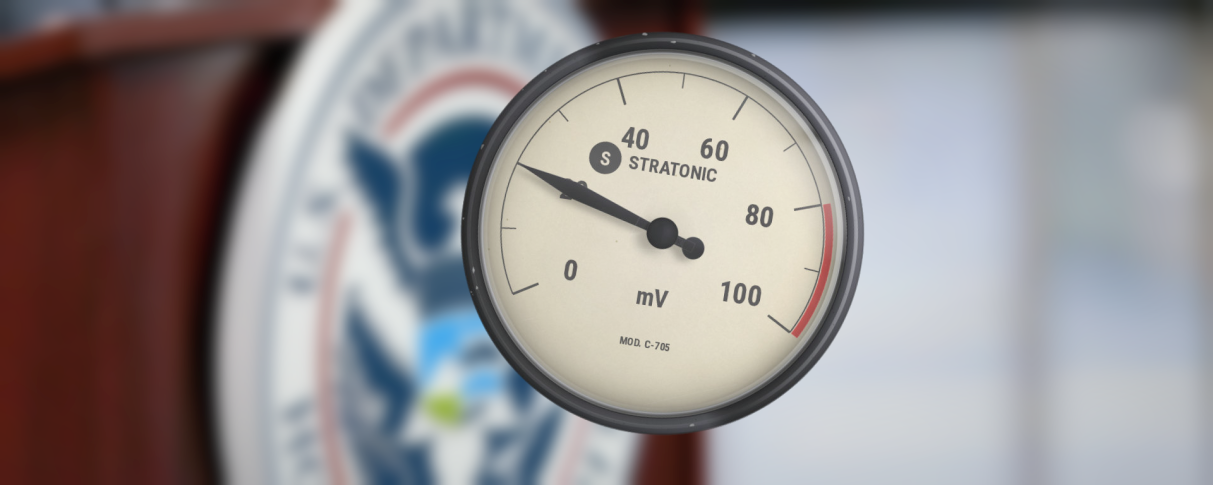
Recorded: 20 mV
